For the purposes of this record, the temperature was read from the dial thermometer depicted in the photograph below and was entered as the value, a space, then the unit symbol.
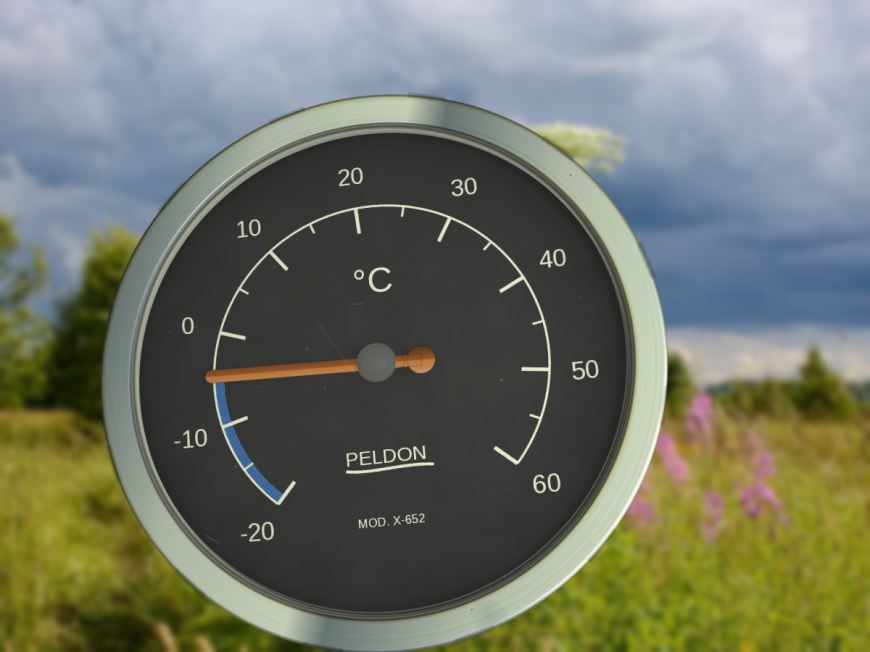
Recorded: -5 °C
